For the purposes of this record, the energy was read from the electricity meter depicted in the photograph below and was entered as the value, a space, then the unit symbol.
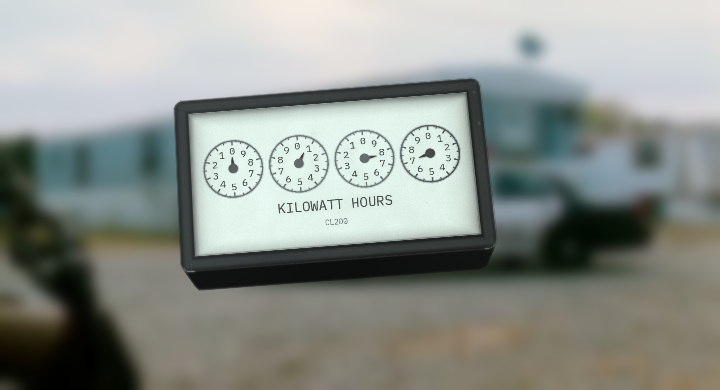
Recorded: 77 kWh
